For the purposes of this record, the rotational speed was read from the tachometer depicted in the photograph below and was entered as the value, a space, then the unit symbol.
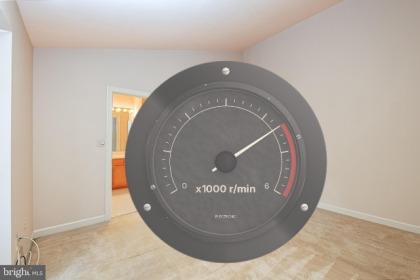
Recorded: 4400 rpm
